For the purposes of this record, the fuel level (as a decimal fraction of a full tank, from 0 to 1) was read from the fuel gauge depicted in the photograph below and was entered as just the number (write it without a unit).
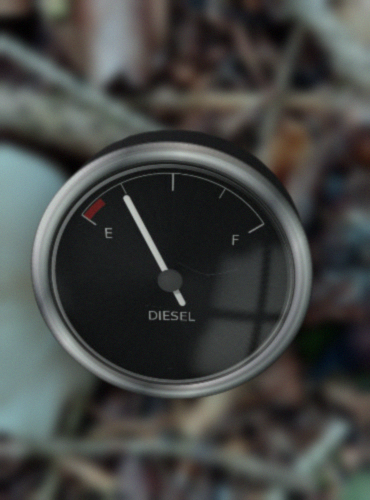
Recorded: 0.25
